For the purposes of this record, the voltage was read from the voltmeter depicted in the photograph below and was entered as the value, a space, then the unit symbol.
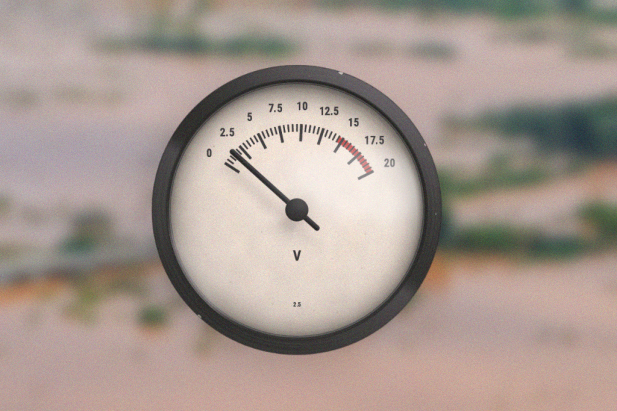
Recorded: 1.5 V
